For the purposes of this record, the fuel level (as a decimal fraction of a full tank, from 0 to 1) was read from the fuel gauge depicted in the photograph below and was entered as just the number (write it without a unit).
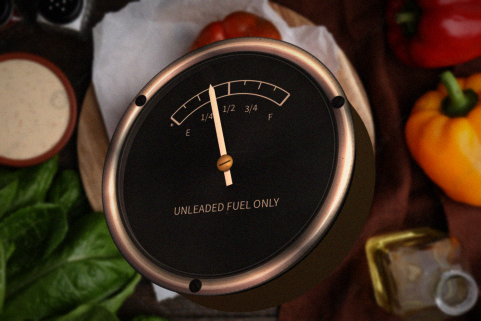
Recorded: 0.375
